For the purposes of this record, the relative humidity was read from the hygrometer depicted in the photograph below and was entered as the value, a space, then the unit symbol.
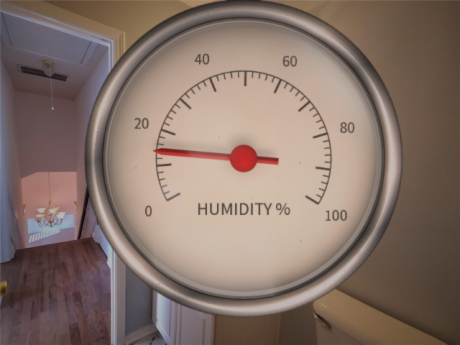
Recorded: 14 %
